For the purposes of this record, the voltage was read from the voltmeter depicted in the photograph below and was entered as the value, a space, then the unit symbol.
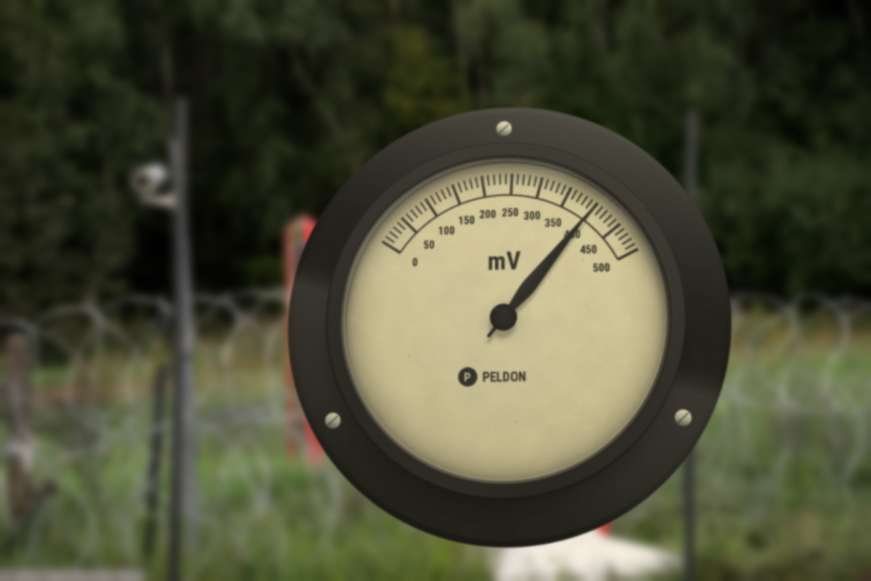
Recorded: 400 mV
